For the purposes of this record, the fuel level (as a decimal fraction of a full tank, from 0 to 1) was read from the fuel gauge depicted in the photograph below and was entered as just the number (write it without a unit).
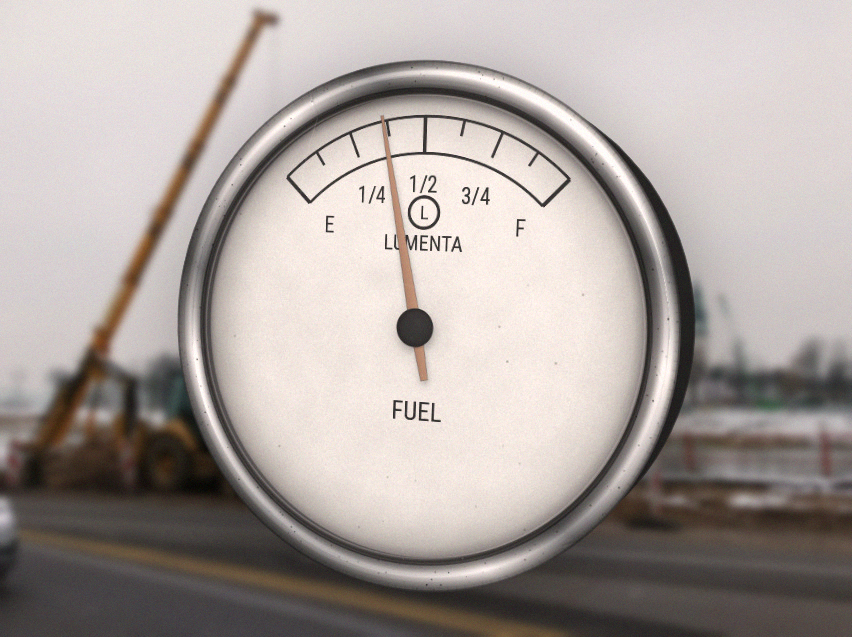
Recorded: 0.375
